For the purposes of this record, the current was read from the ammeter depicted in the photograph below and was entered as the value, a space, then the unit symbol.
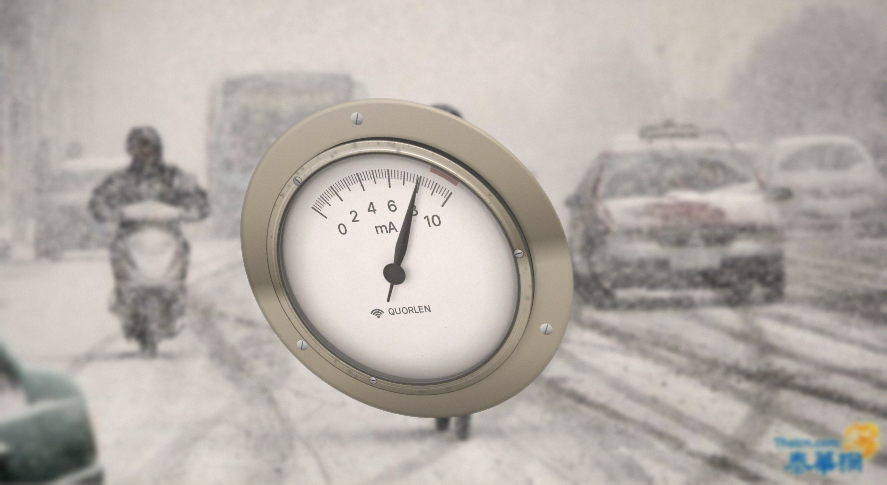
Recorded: 8 mA
